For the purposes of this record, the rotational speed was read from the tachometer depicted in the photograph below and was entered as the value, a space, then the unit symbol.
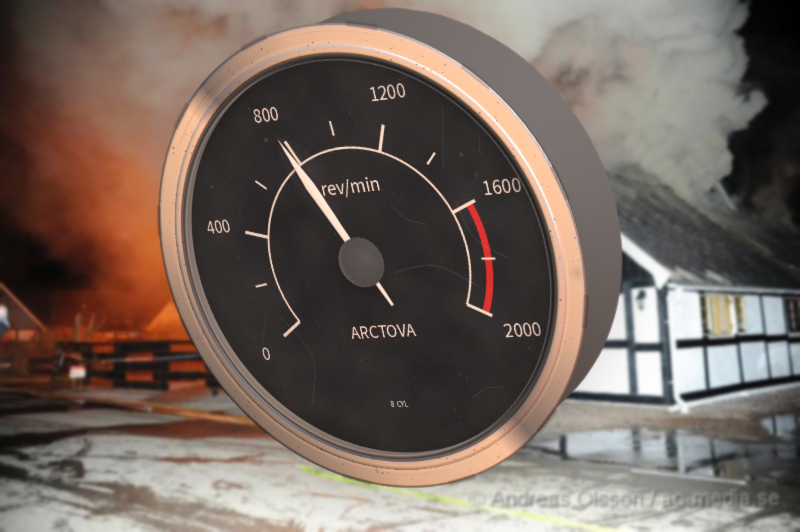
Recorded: 800 rpm
